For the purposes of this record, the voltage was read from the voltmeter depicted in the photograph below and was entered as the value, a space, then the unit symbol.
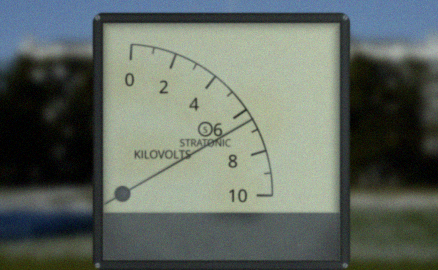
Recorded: 6.5 kV
